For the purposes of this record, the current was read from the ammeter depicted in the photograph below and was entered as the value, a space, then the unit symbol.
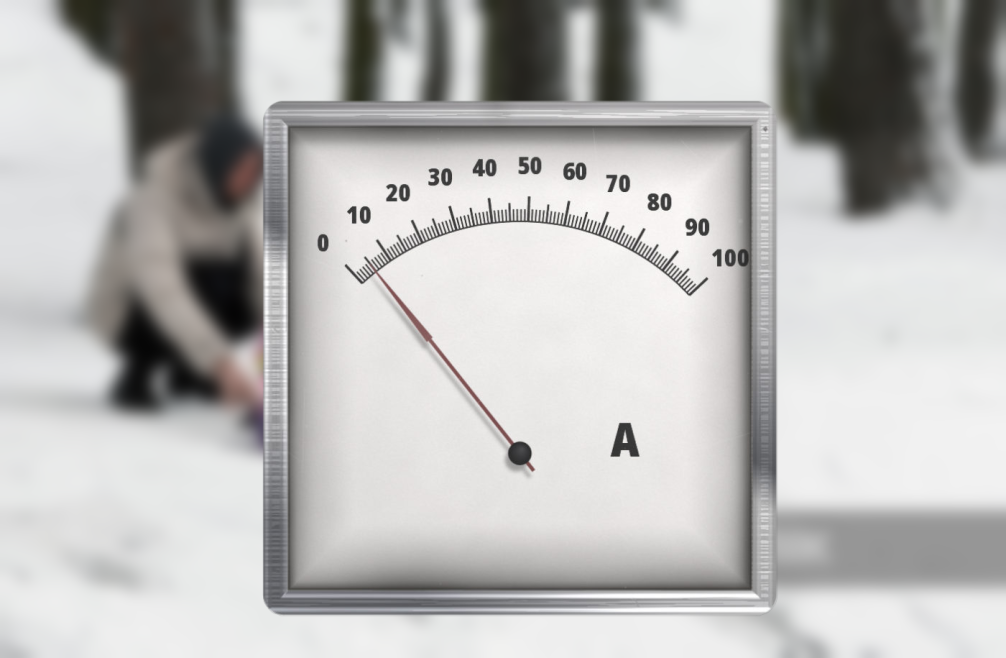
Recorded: 5 A
